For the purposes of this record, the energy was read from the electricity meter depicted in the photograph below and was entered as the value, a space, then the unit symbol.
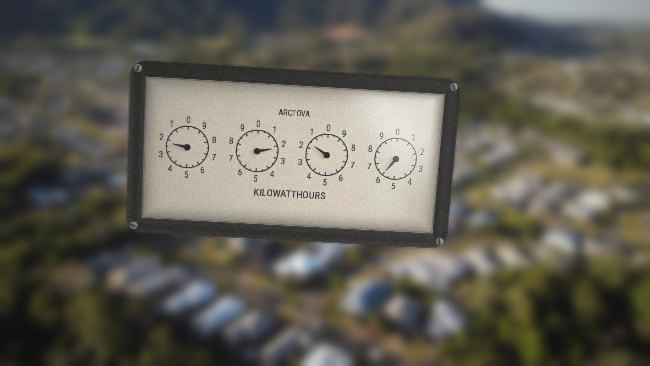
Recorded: 2216 kWh
